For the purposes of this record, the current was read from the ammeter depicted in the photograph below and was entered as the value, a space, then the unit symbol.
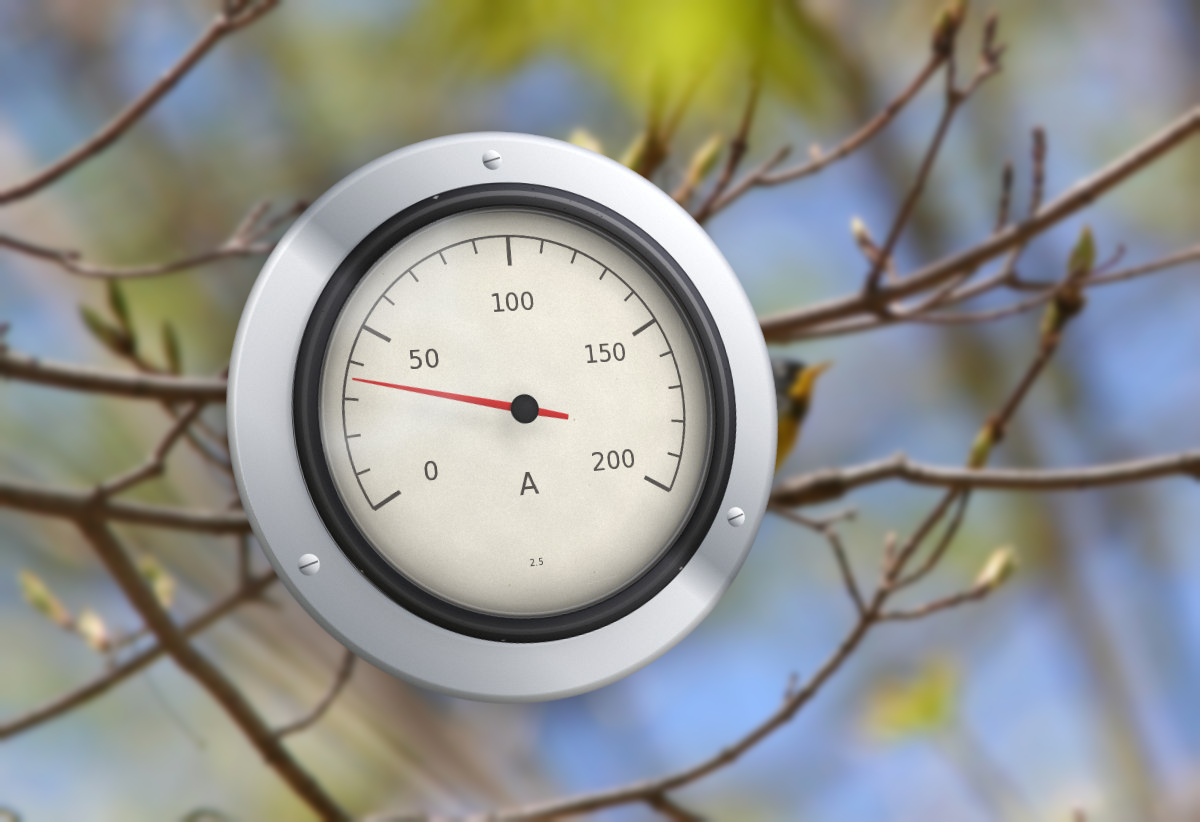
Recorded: 35 A
